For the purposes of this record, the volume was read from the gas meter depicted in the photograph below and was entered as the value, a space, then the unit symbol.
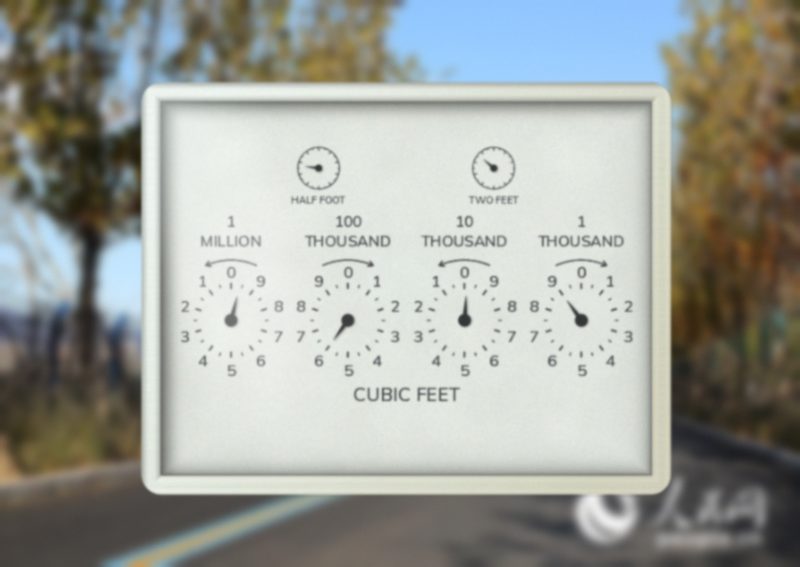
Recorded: 959900 ft³
